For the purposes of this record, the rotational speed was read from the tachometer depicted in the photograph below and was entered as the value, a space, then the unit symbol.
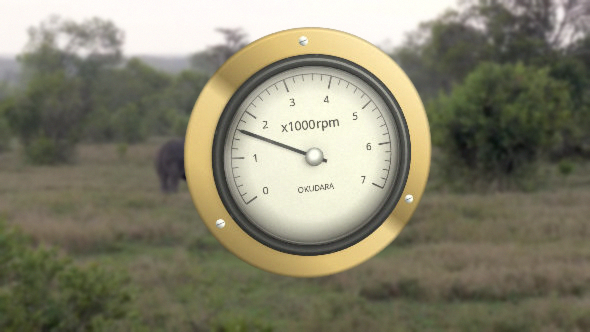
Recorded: 1600 rpm
